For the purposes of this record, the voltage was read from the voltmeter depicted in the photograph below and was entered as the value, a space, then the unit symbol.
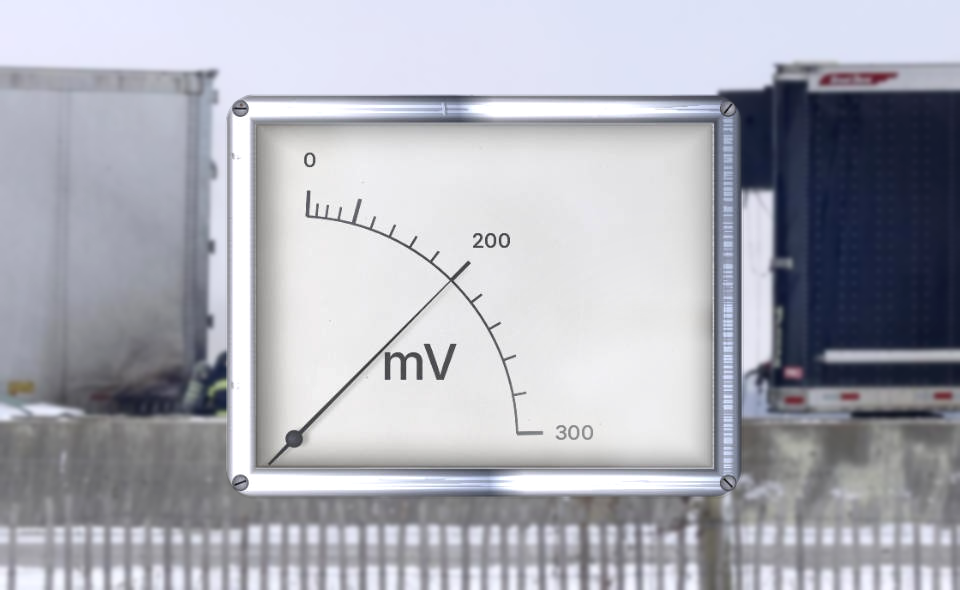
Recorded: 200 mV
